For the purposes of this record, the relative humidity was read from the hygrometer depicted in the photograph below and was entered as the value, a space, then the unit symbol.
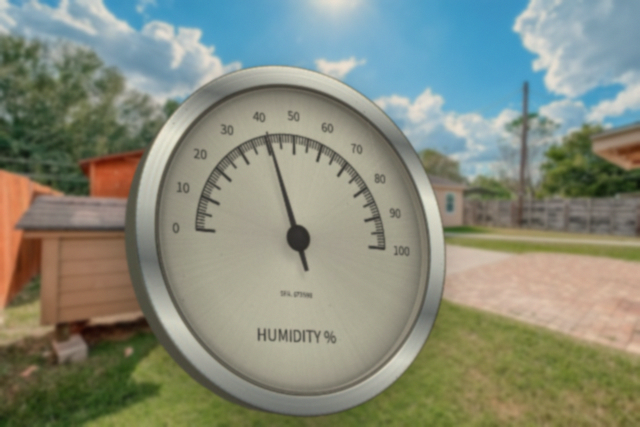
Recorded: 40 %
